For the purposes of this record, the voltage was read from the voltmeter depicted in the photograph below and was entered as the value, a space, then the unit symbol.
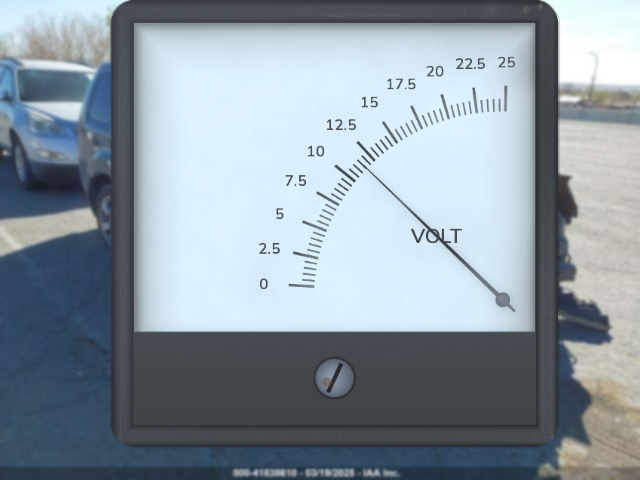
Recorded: 11.5 V
